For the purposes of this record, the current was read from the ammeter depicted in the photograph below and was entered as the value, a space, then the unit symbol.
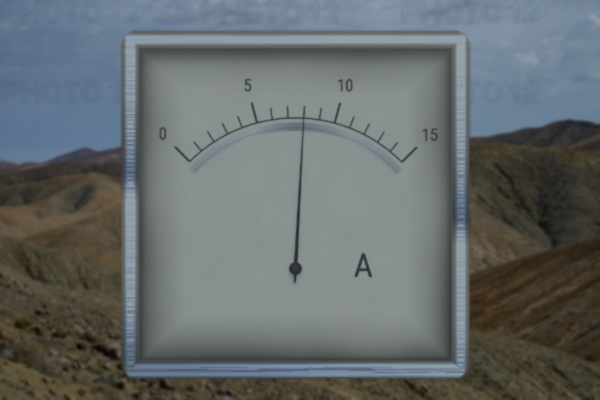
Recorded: 8 A
